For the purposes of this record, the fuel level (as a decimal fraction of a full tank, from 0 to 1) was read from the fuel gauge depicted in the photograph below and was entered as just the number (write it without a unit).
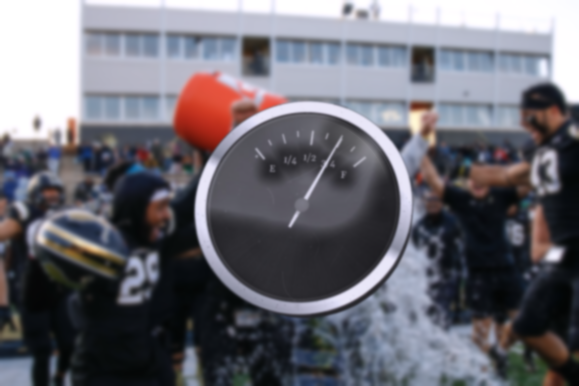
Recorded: 0.75
